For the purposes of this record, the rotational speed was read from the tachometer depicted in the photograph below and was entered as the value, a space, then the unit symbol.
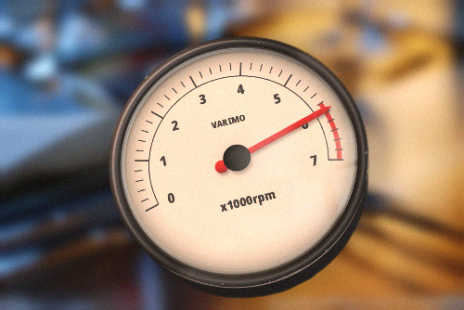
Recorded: 6000 rpm
